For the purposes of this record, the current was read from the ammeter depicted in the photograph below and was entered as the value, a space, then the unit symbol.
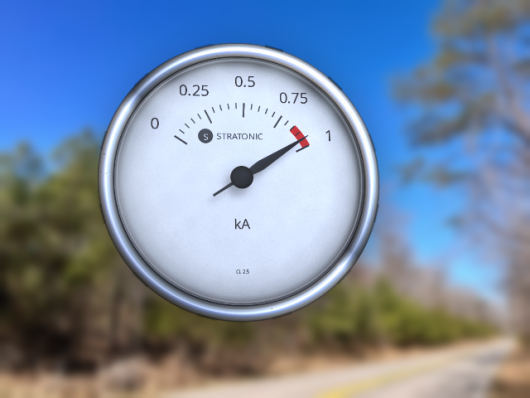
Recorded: 0.95 kA
